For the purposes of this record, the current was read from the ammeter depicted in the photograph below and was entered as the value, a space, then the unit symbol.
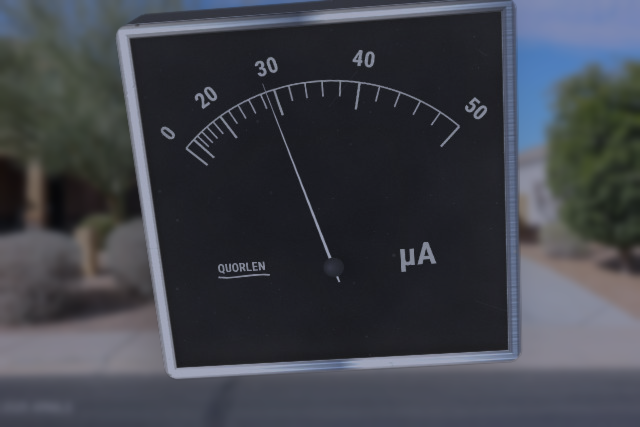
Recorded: 29 µA
